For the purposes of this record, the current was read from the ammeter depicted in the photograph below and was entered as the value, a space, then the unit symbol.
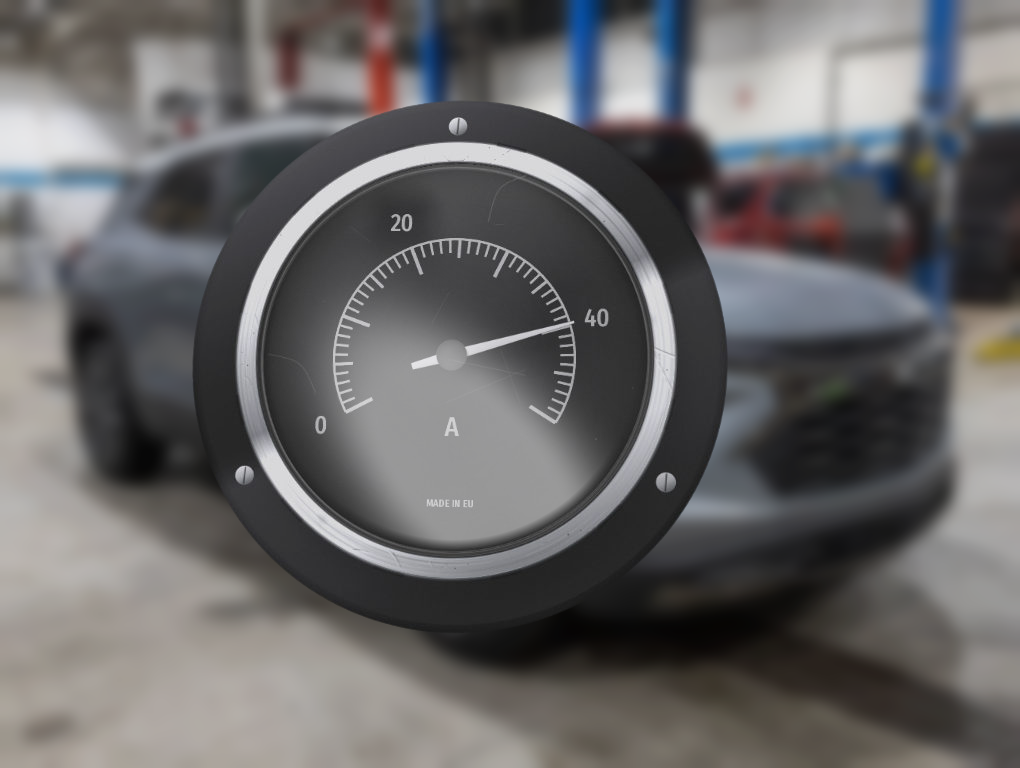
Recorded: 40 A
